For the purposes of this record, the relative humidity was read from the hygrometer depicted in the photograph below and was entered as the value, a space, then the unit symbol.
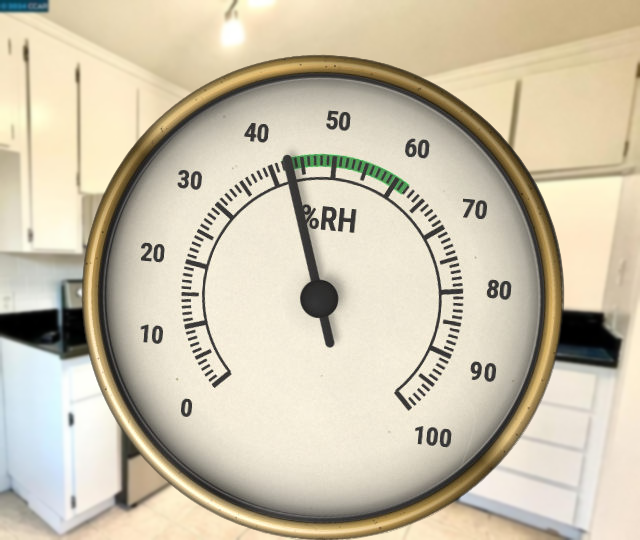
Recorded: 43 %
